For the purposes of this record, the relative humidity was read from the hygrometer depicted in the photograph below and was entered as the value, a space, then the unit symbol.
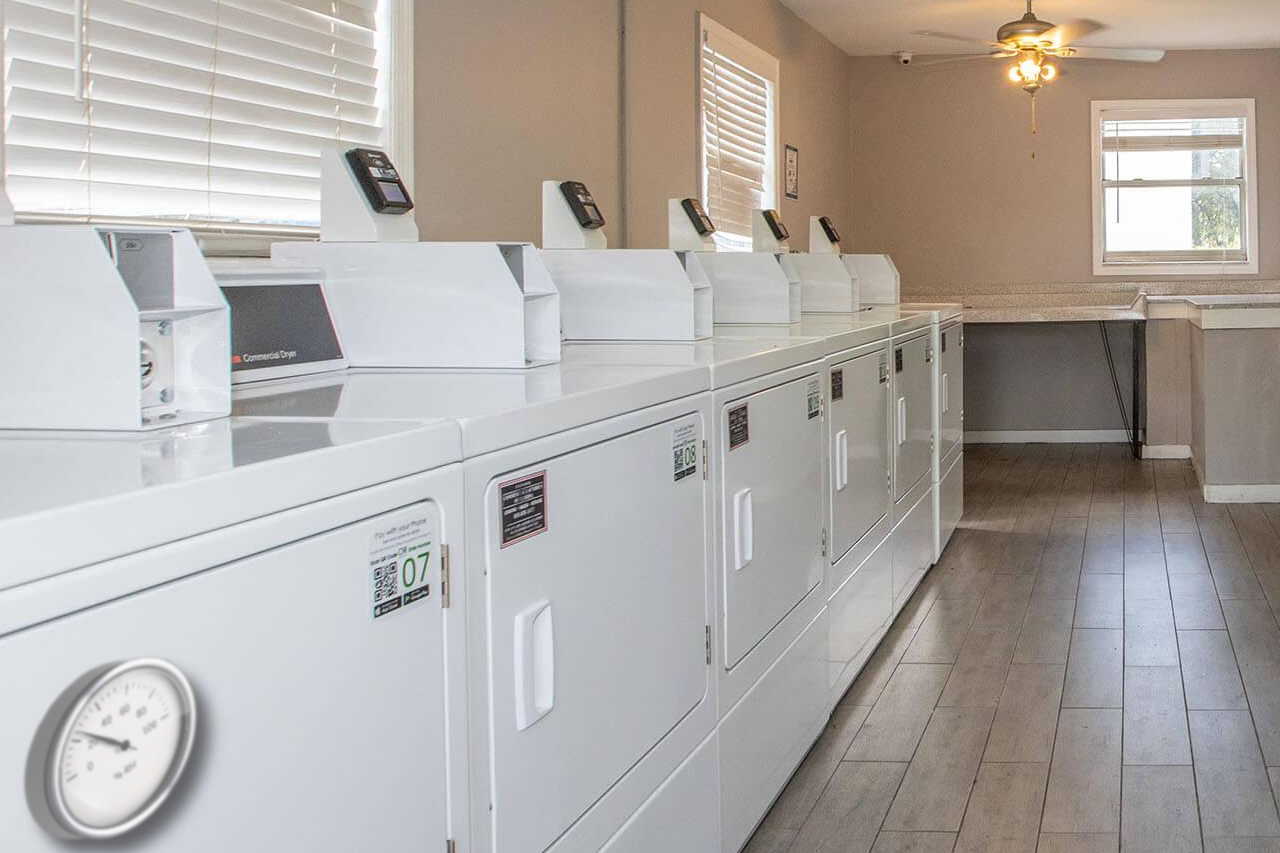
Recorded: 24 %
